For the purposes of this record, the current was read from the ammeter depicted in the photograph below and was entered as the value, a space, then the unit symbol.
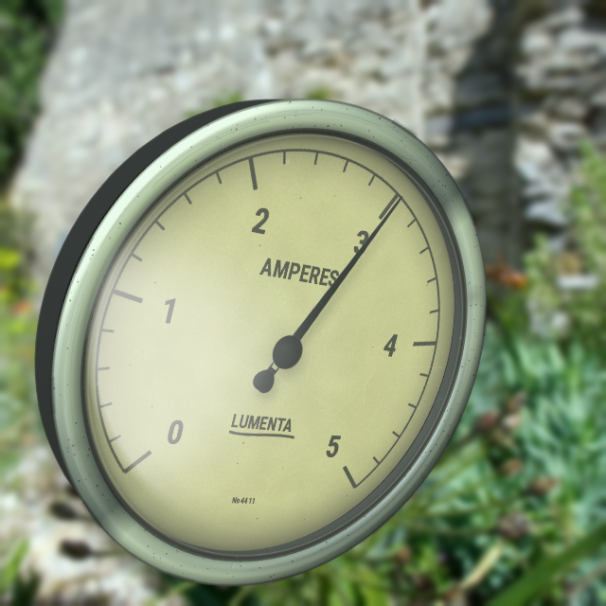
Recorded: 3 A
